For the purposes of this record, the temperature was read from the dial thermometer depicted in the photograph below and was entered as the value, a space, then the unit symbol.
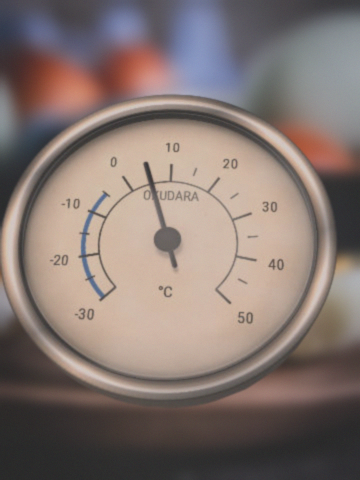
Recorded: 5 °C
